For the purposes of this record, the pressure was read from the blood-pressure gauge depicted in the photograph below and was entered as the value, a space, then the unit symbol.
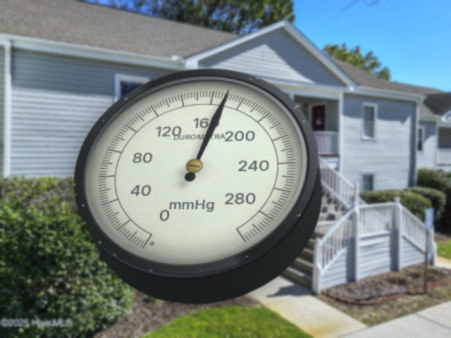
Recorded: 170 mmHg
